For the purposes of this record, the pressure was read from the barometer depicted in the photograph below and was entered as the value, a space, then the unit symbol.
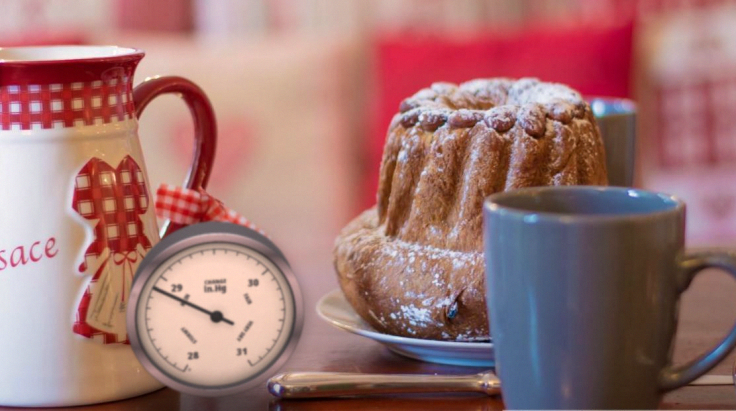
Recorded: 28.9 inHg
